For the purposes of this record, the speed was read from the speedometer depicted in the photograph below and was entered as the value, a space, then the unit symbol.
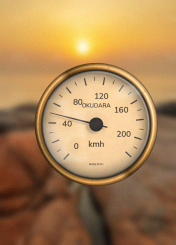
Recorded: 50 km/h
